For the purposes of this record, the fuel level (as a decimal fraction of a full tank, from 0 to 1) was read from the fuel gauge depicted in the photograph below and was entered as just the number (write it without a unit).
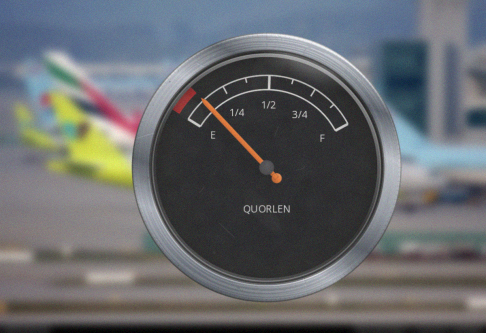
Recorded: 0.125
